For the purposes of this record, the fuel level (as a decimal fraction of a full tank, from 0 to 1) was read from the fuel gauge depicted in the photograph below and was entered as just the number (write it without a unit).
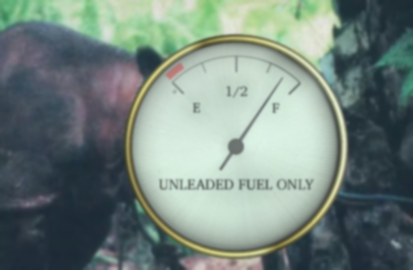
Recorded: 0.875
